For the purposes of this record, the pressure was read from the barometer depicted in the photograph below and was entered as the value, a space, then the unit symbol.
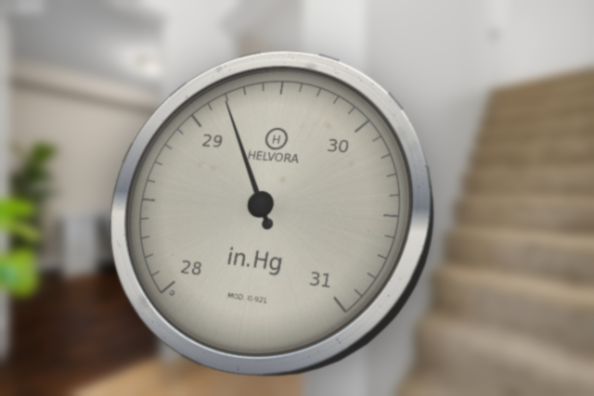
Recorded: 29.2 inHg
